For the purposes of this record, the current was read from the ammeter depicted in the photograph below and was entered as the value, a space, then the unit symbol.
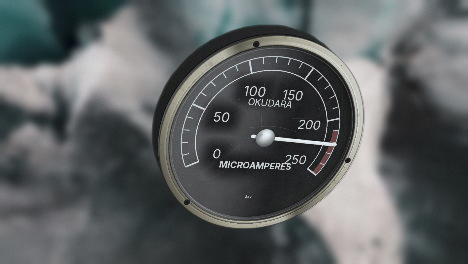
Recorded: 220 µA
